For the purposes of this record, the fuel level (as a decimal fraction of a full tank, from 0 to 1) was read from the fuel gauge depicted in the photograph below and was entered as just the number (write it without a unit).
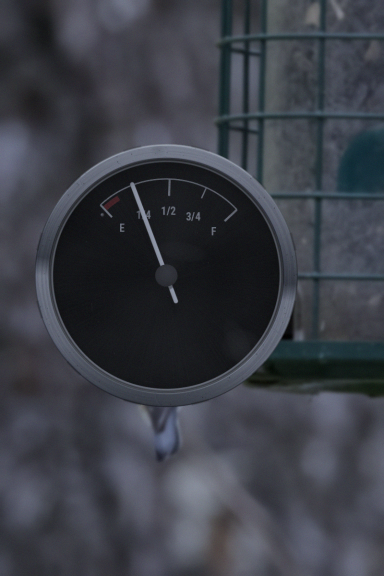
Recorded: 0.25
